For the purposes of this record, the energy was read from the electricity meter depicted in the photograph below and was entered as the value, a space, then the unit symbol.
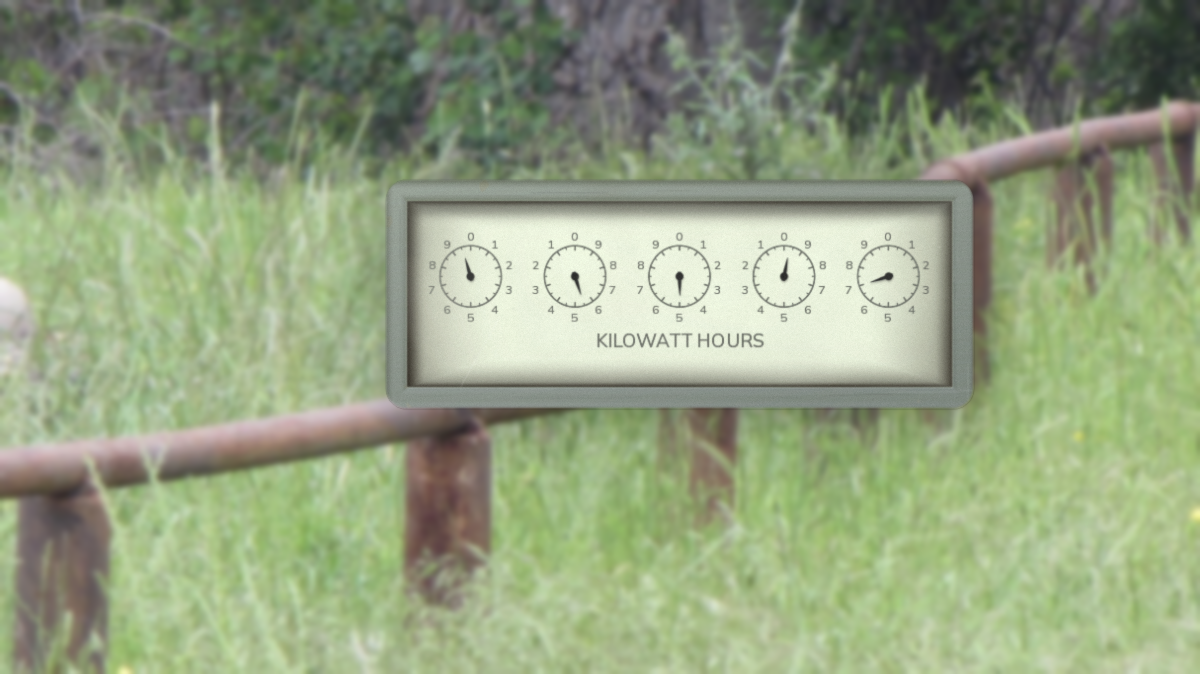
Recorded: 95497 kWh
